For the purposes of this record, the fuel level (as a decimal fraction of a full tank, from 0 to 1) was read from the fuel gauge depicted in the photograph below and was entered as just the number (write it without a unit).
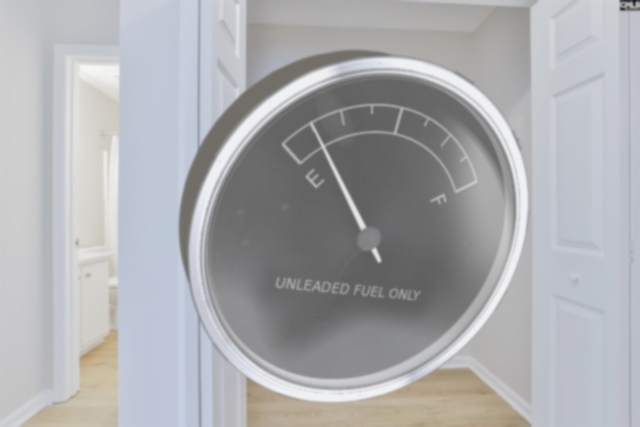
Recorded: 0.125
